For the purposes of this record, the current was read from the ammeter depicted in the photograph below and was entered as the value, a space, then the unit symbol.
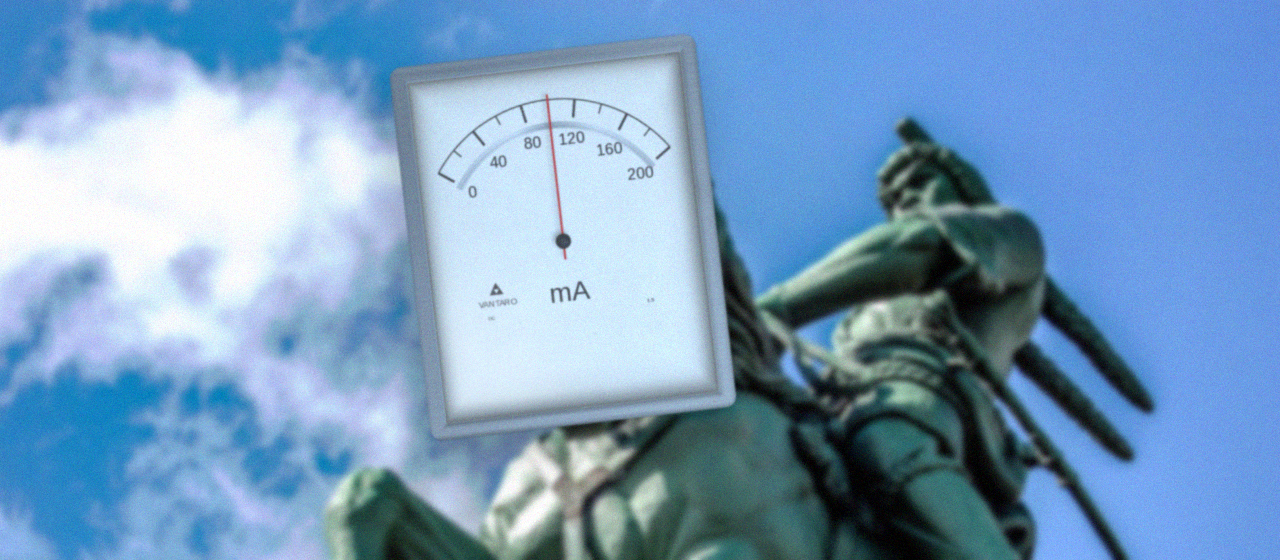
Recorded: 100 mA
